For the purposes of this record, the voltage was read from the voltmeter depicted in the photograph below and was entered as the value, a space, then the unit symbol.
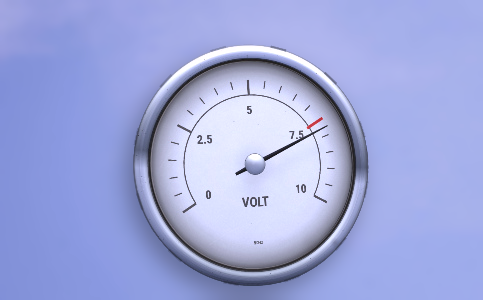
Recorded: 7.75 V
